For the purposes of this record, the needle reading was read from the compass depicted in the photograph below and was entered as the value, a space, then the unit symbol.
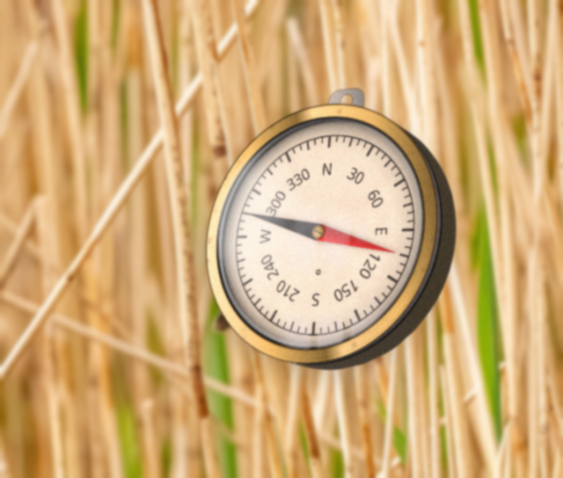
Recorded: 105 °
